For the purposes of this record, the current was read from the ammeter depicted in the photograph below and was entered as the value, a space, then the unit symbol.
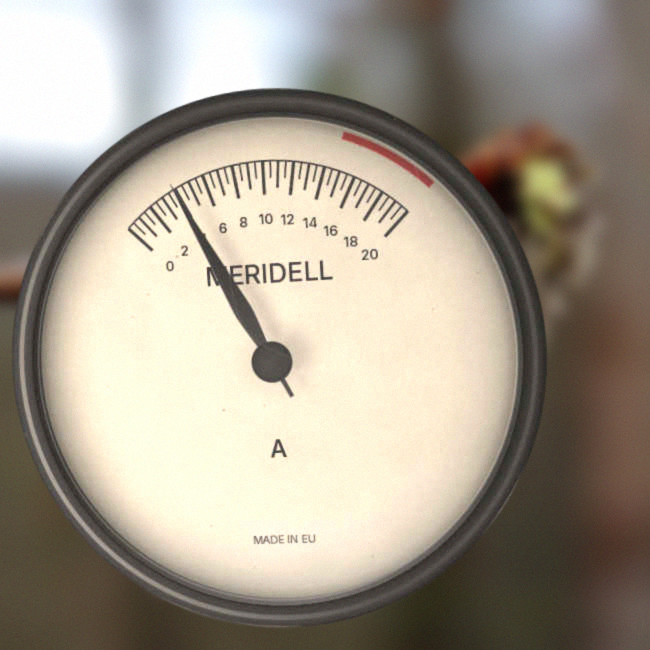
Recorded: 4 A
